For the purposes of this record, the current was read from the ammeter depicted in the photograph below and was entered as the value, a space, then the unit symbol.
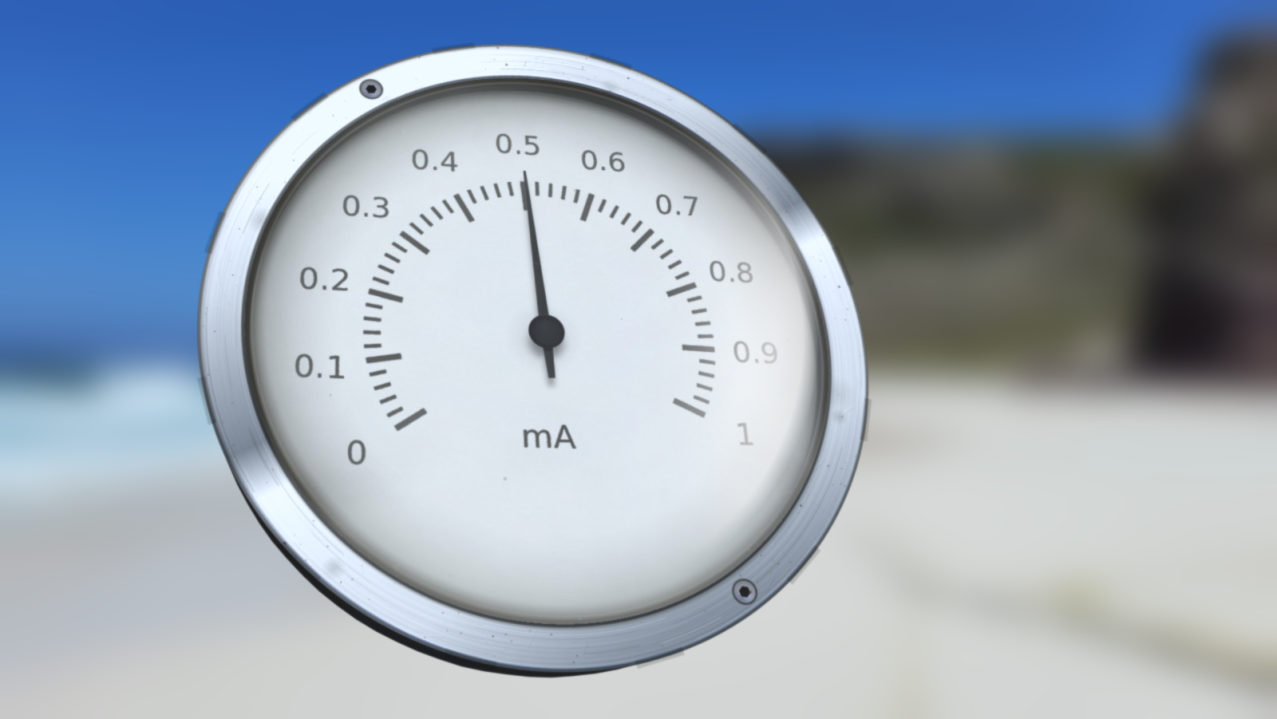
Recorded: 0.5 mA
